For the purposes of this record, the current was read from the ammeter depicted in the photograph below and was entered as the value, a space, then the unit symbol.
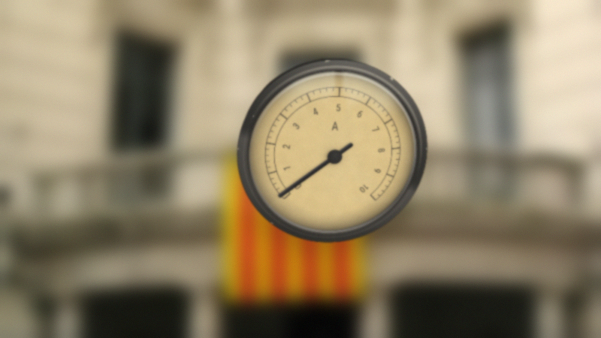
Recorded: 0.2 A
